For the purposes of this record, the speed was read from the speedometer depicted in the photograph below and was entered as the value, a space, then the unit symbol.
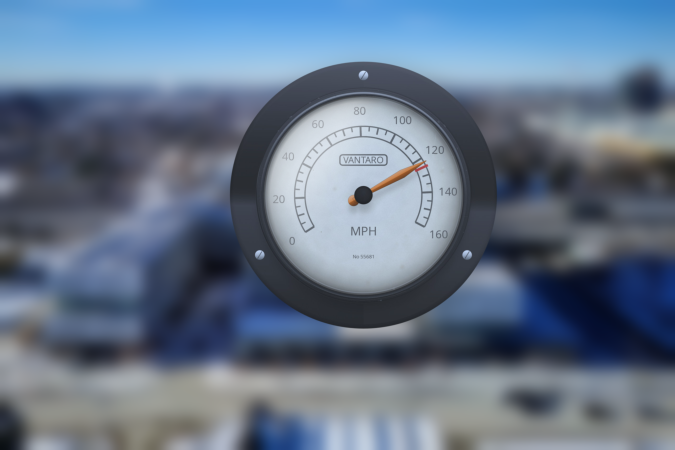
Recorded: 122.5 mph
